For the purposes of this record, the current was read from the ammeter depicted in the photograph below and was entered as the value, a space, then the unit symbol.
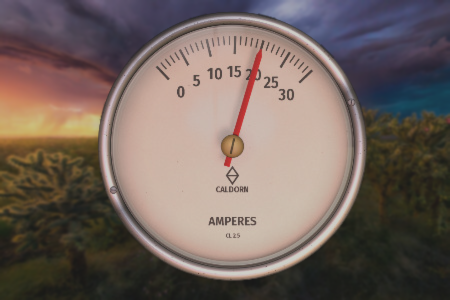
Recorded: 20 A
